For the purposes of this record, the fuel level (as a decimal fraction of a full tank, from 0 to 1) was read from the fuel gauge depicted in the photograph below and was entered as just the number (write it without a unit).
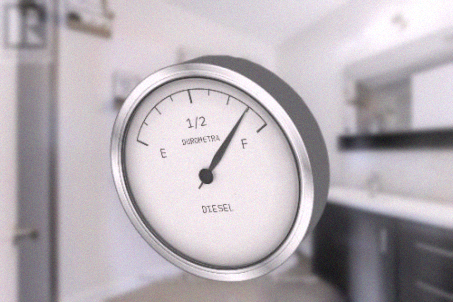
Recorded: 0.875
